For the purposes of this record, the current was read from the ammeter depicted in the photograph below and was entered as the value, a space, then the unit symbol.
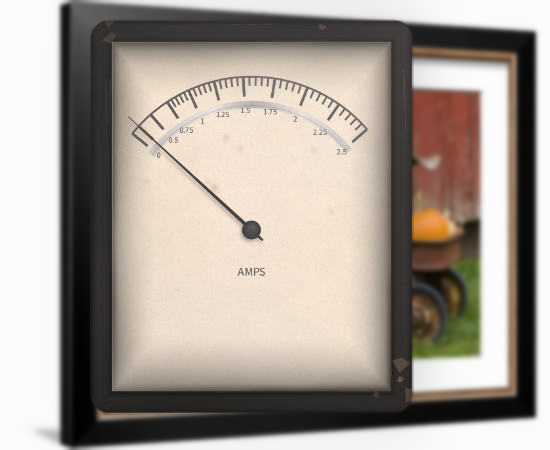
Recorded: 0.25 A
